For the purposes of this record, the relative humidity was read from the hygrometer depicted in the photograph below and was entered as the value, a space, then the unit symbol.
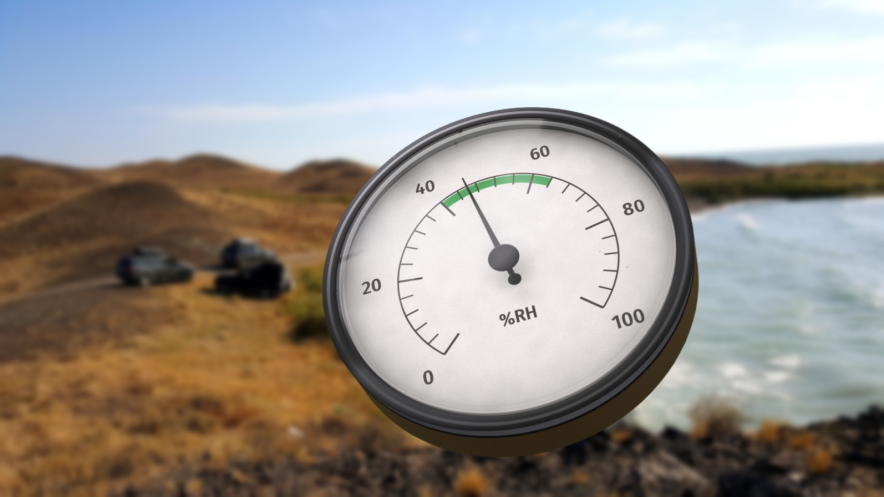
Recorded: 46 %
